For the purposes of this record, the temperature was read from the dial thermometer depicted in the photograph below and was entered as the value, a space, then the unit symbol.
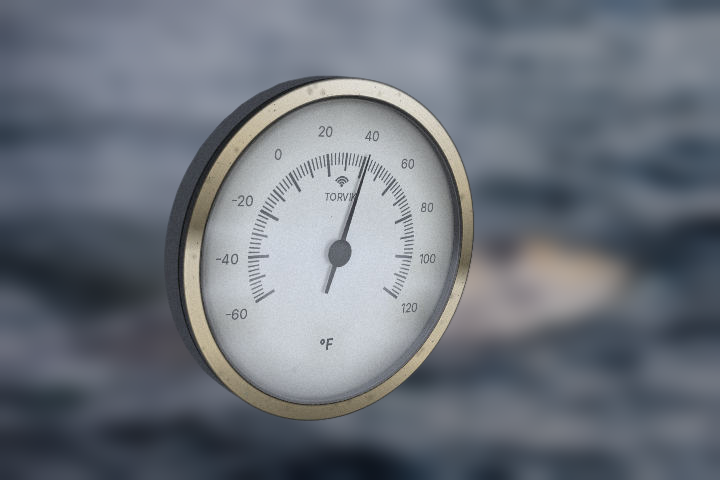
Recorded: 40 °F
